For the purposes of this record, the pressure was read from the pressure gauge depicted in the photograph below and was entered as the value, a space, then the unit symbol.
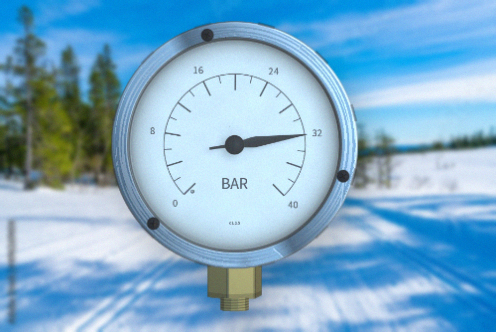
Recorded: 32 bar
